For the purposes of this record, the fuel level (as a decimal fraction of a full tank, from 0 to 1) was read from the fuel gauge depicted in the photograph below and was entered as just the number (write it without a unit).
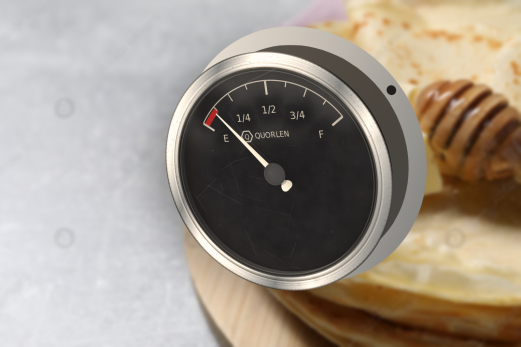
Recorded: 0.125
